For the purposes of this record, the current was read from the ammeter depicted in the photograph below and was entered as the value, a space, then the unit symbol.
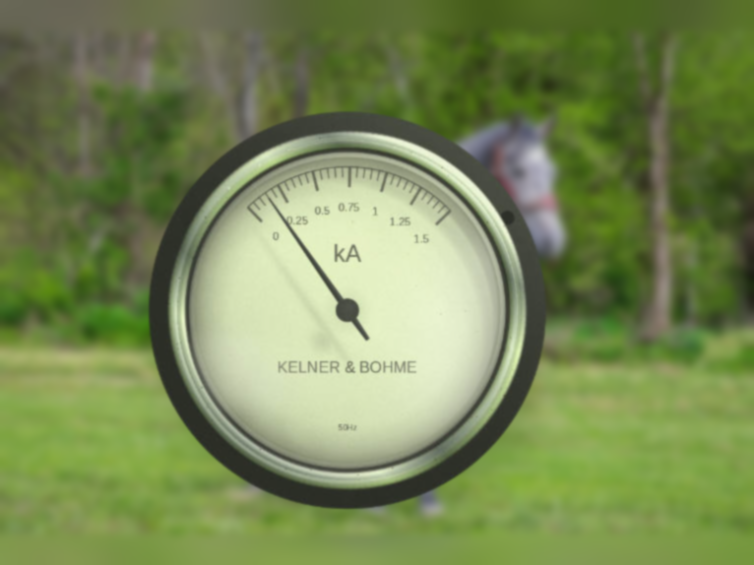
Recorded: 0.15 kA
